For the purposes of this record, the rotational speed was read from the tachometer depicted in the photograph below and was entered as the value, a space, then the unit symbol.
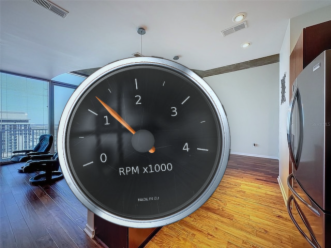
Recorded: 1250 rpm
